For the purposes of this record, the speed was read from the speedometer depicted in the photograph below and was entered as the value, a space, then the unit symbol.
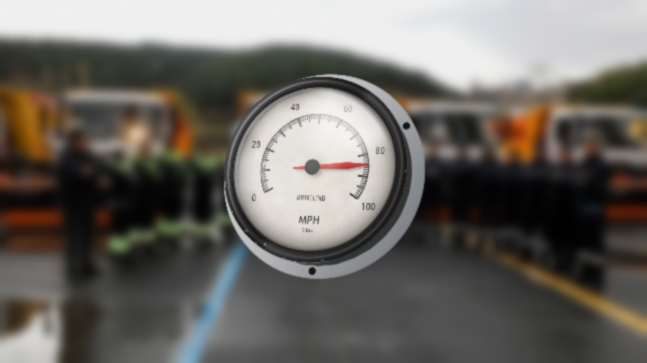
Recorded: 85 mph
